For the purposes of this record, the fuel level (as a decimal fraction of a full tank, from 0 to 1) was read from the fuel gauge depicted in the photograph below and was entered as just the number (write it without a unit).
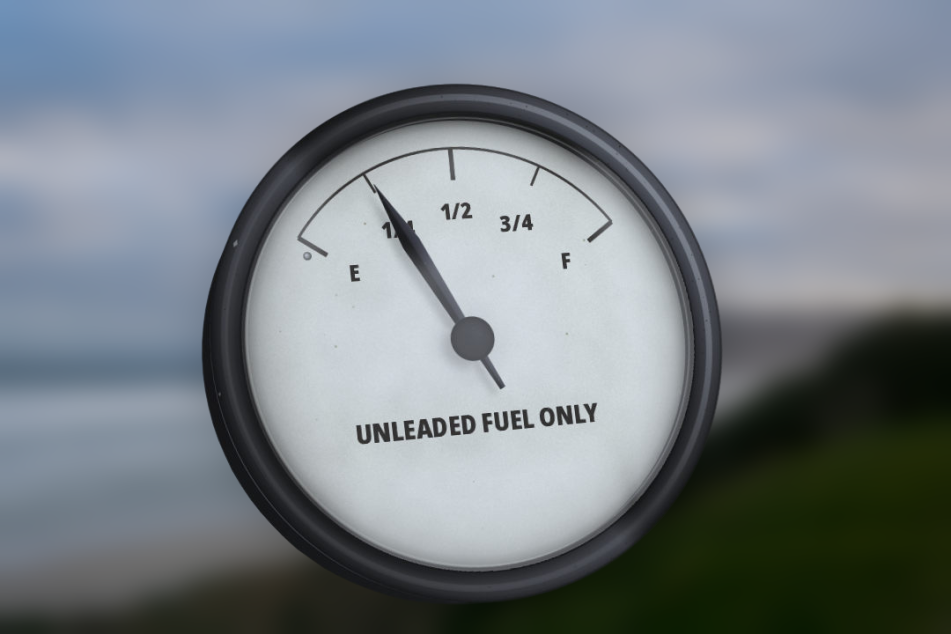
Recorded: 0.25
